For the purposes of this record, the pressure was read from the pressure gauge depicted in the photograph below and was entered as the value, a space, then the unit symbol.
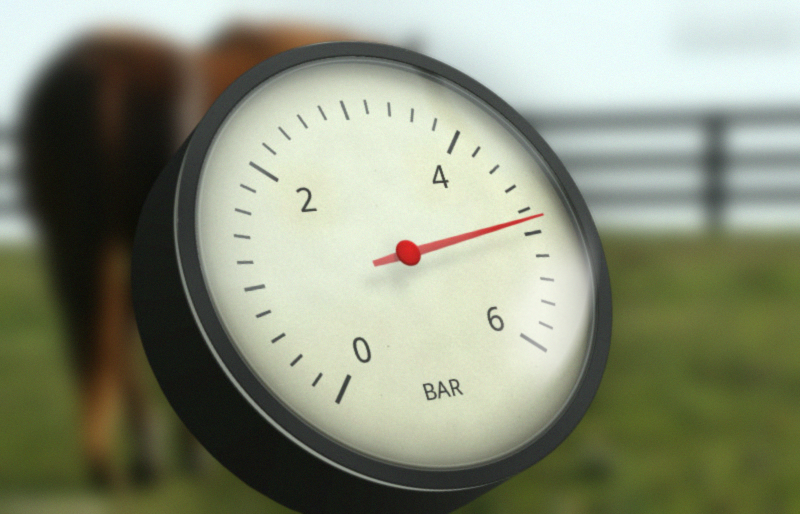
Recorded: 4.9 bar
